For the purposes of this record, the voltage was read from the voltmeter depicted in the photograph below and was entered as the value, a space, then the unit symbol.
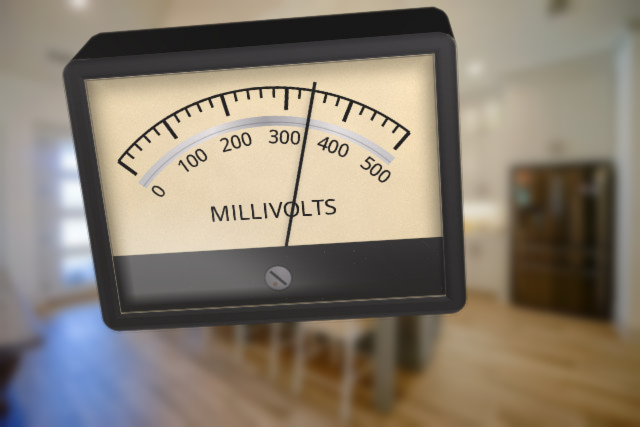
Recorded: 340 mV
